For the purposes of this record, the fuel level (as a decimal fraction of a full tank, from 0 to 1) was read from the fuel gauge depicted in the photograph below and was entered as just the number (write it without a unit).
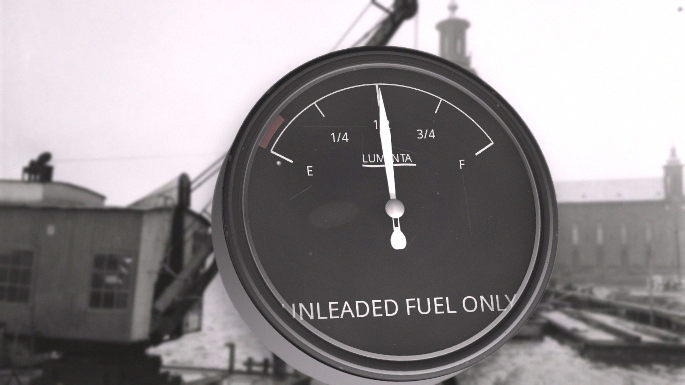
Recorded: 0.5
